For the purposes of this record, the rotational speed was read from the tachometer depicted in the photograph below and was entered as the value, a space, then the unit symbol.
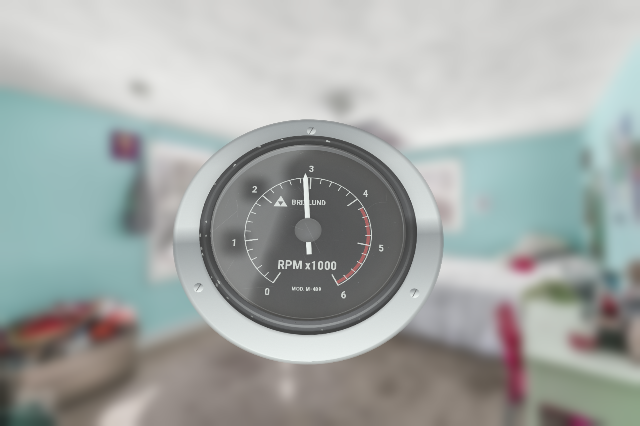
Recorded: 2900 rpm
